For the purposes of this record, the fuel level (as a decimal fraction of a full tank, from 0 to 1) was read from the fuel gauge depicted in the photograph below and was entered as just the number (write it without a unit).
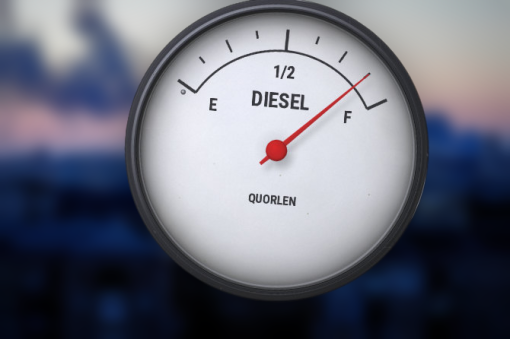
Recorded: 0.875
